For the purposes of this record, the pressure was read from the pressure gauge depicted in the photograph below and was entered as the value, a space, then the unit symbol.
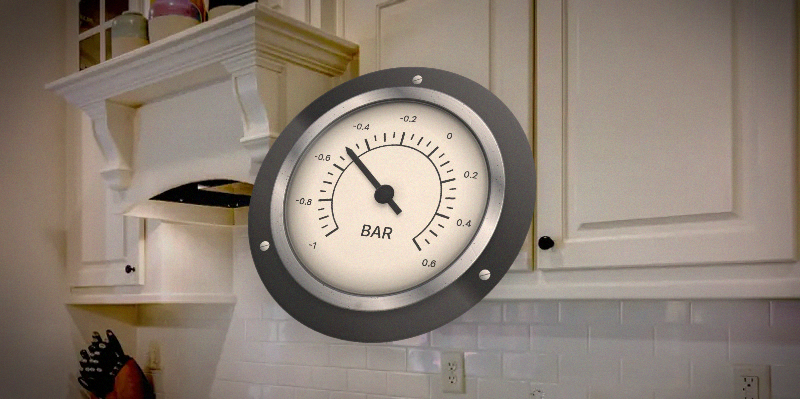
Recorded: -0.5 bar
